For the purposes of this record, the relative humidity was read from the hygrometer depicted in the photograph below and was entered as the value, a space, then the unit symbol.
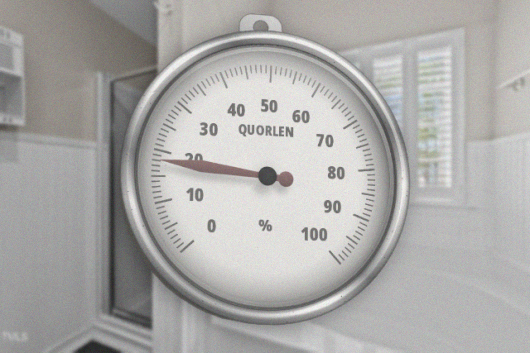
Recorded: 18 %
